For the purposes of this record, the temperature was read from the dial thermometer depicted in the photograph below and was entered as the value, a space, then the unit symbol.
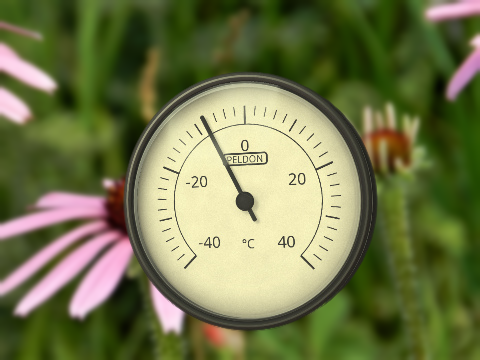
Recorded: -8 °C
